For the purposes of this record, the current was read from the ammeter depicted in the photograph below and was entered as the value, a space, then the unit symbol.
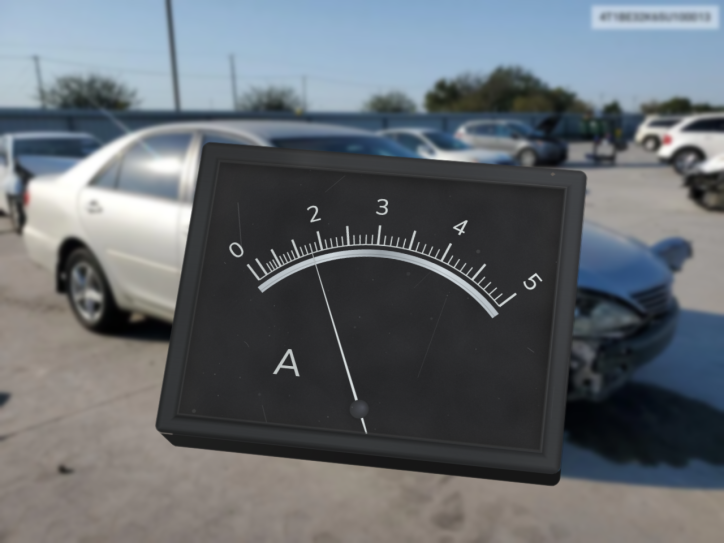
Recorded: 1.8 A
